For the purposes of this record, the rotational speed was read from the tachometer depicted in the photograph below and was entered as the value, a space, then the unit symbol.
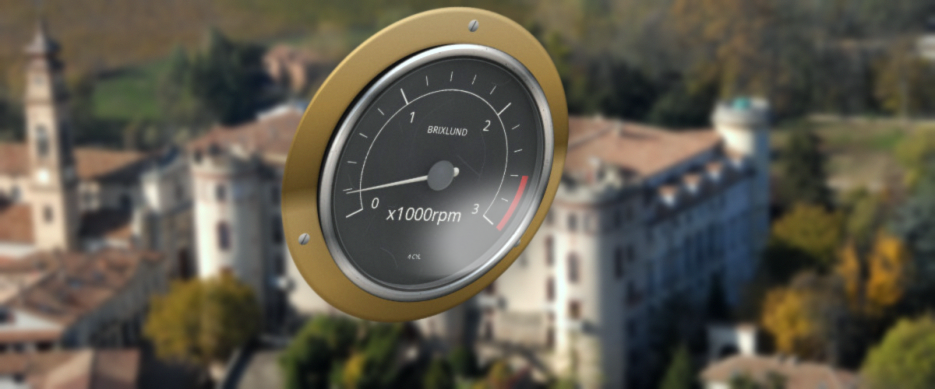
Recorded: 200 rpm
